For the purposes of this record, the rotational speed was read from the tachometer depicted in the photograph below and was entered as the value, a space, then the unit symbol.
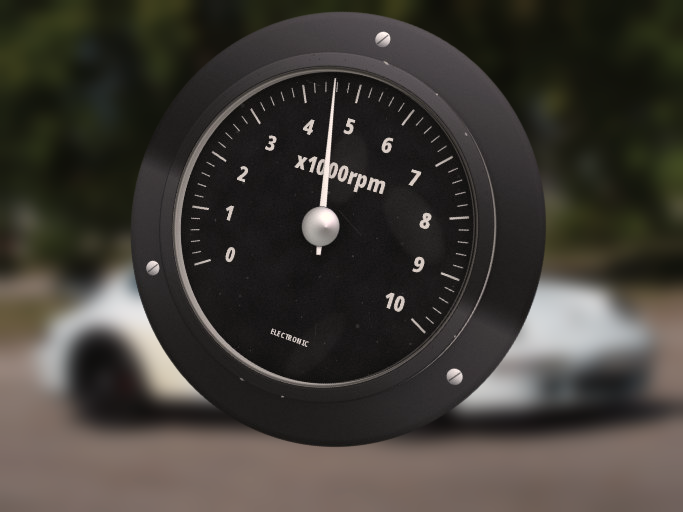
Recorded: 4600 rpm
